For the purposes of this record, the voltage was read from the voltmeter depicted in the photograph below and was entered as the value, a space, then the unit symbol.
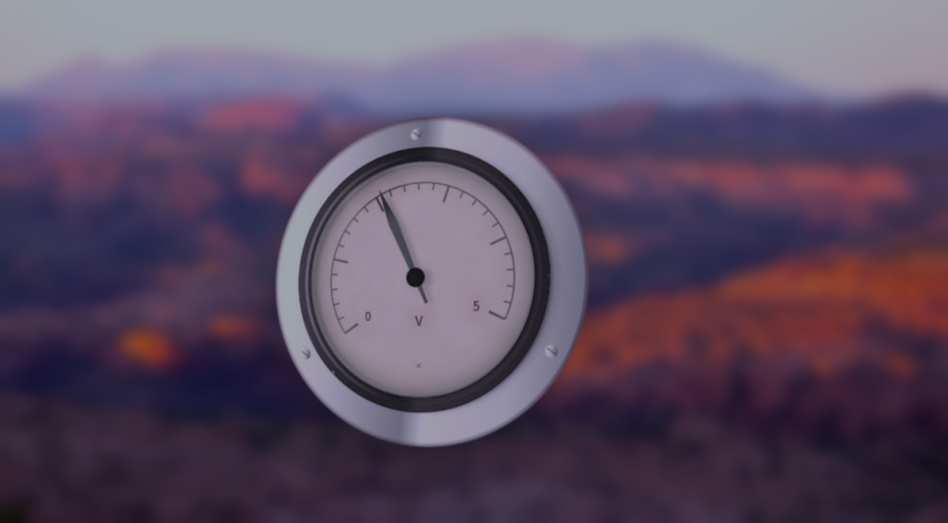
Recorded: 2.1 V
